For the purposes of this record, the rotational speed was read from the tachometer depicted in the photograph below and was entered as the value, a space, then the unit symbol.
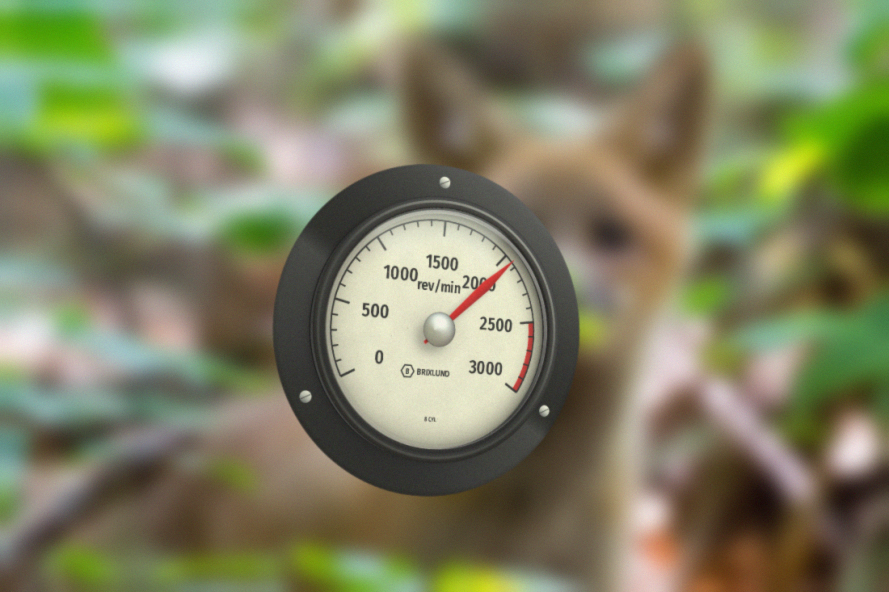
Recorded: 2050 rpm
